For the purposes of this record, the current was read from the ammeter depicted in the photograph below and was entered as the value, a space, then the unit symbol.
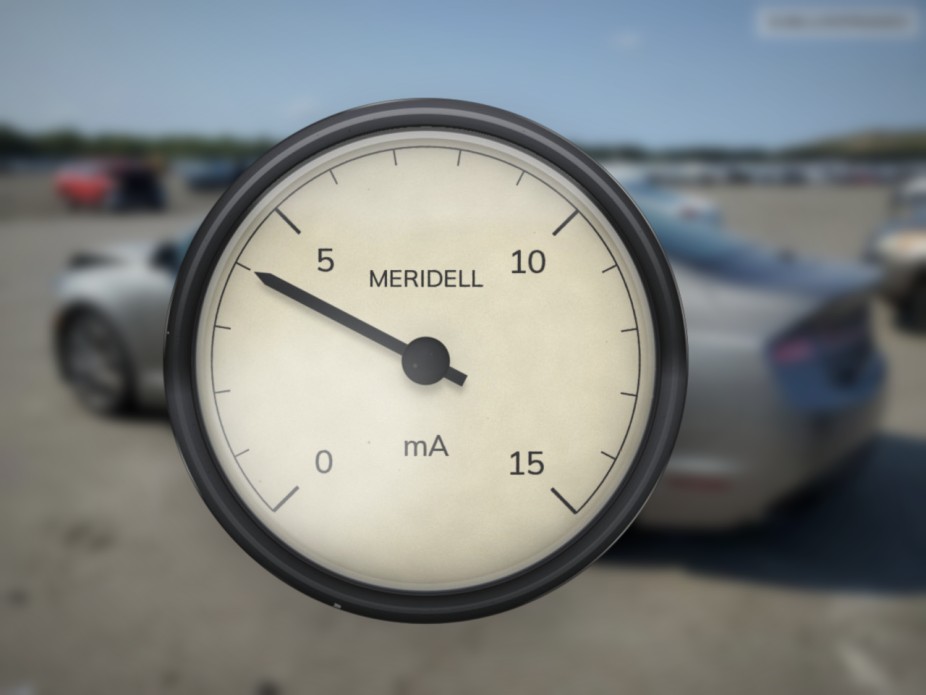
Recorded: 4 mA
